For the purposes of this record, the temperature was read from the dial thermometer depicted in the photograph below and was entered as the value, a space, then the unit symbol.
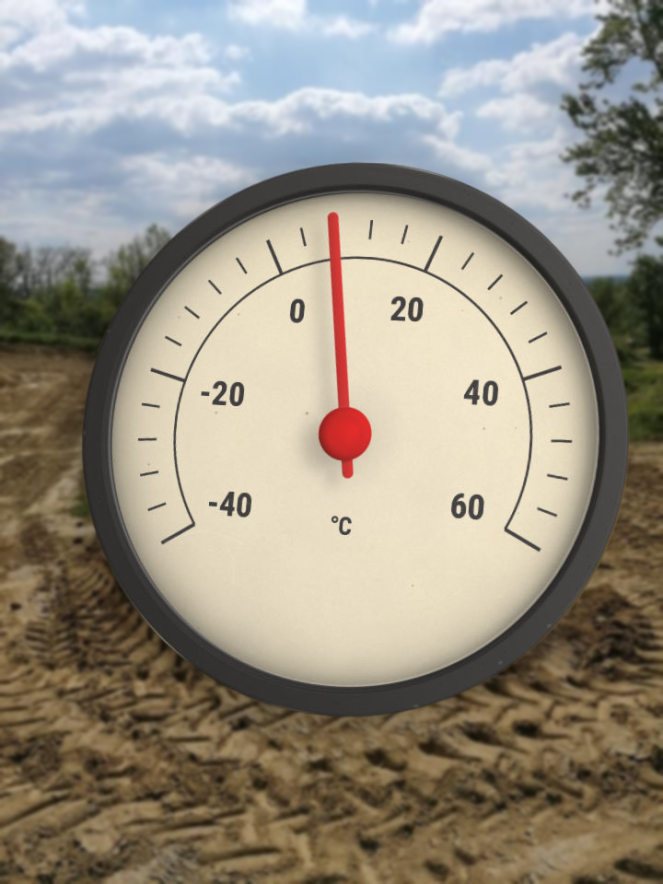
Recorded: 8 °C
